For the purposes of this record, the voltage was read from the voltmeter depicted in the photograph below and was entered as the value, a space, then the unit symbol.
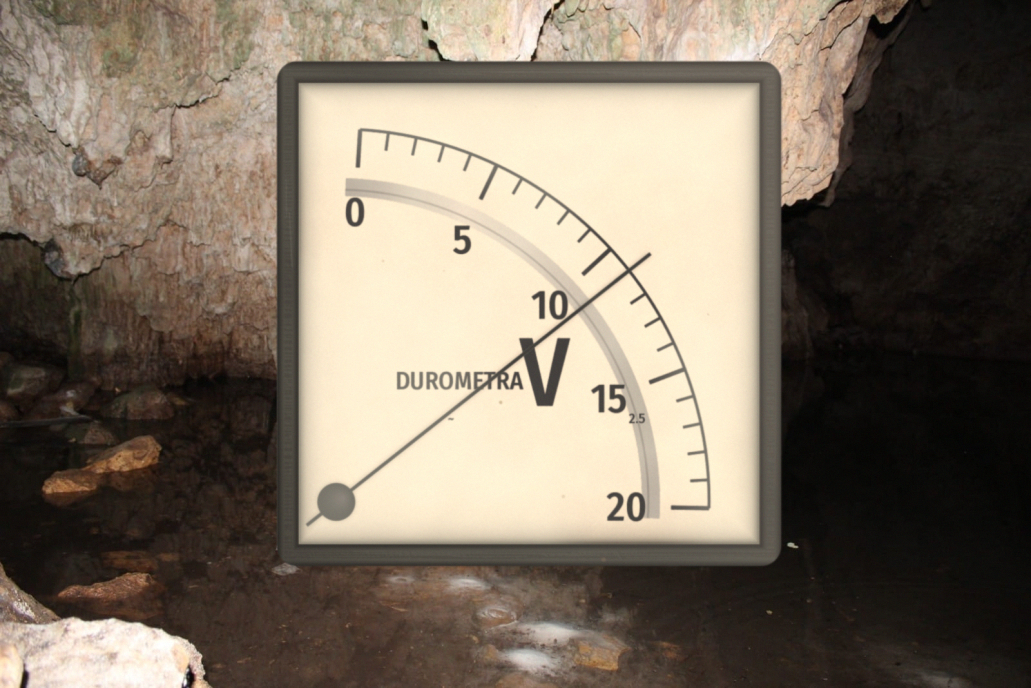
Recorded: 11 V
